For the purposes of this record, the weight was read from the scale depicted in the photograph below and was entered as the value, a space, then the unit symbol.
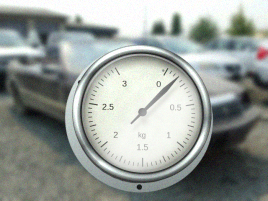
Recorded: 0.15 kg
